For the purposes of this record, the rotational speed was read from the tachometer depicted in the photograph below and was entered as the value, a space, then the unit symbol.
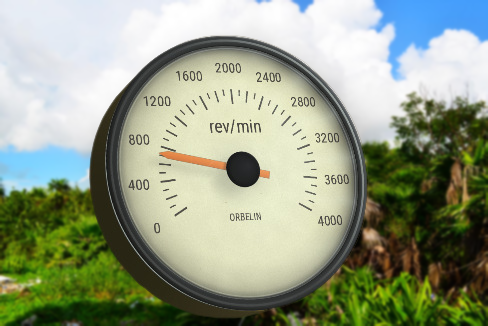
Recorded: 700 rpm
